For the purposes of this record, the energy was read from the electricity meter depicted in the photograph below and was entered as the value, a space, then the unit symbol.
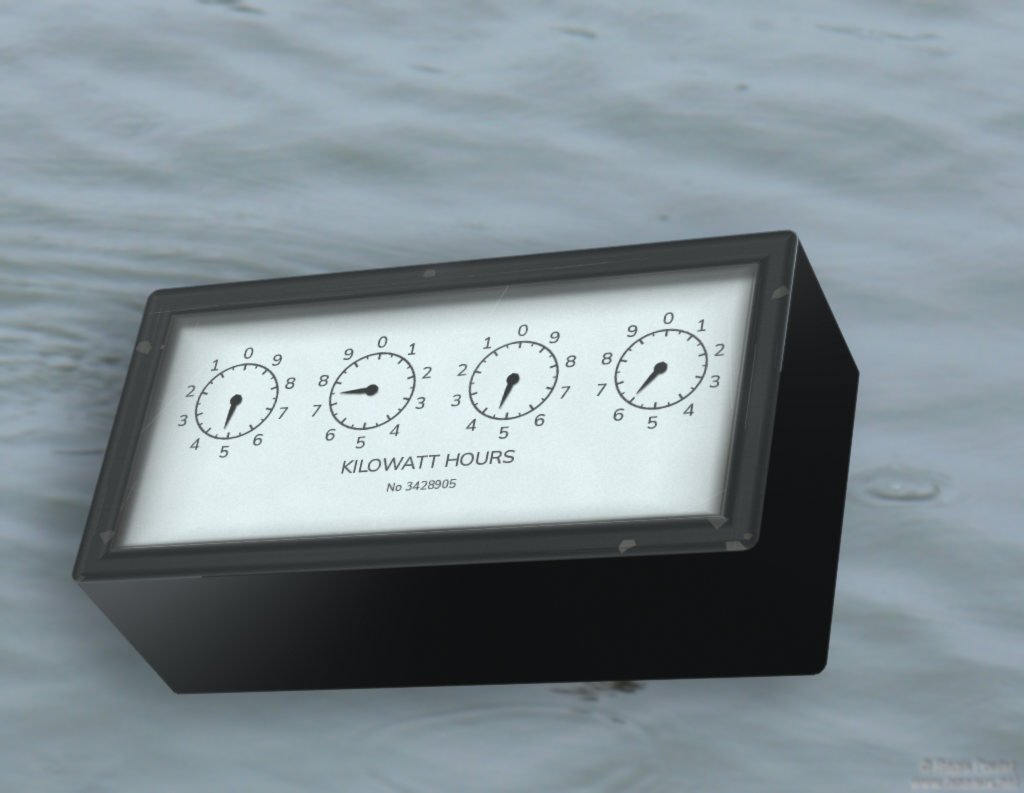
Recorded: 4746 kWh
